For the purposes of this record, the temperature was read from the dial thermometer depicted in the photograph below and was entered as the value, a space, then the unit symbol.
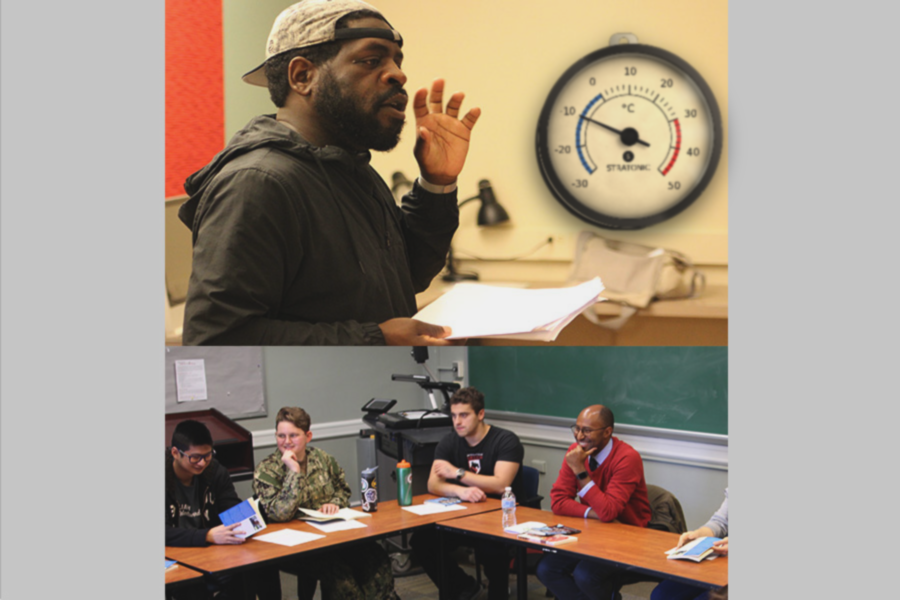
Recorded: -10 °C
